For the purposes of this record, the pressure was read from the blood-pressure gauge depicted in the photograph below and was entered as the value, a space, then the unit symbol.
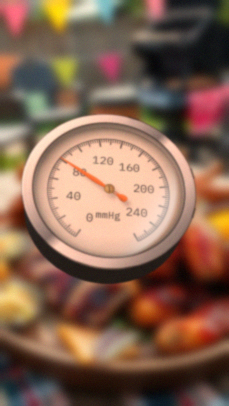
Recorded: 80 mmHg
